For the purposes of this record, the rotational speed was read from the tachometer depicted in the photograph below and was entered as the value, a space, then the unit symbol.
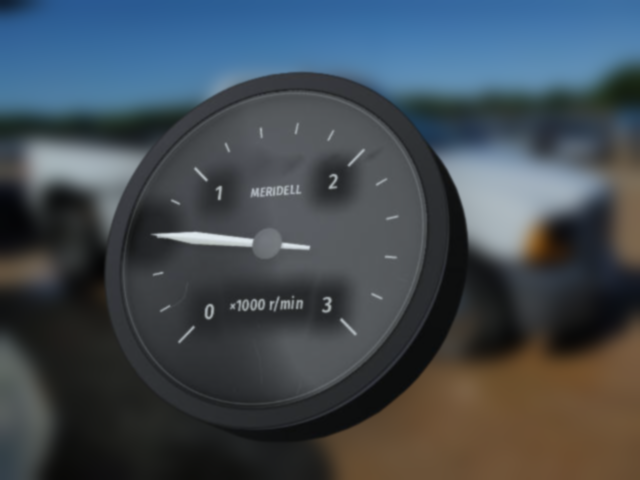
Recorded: 600 rpm
